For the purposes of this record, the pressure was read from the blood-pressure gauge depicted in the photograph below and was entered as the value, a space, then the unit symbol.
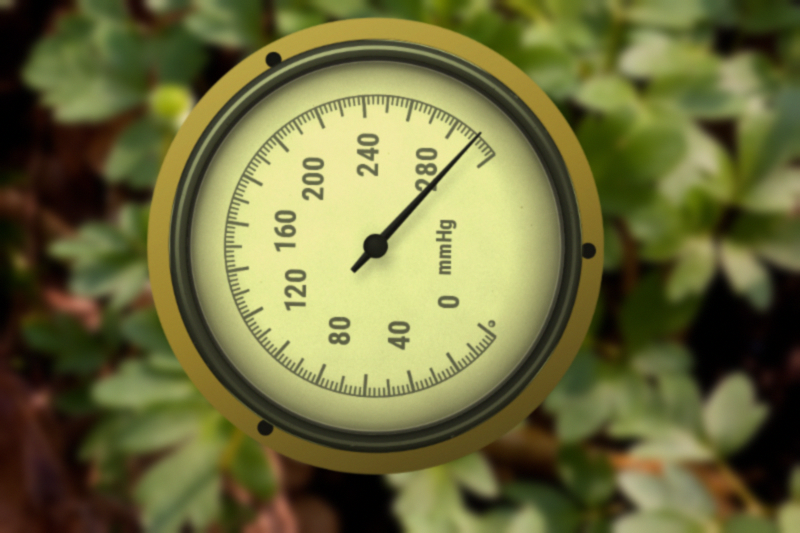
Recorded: 290 mmHg
